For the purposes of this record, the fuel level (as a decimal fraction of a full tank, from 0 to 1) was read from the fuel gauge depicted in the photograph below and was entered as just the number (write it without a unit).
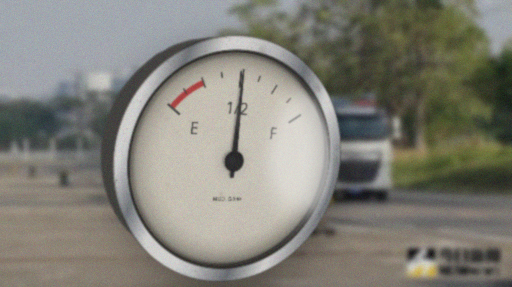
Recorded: 0.5
